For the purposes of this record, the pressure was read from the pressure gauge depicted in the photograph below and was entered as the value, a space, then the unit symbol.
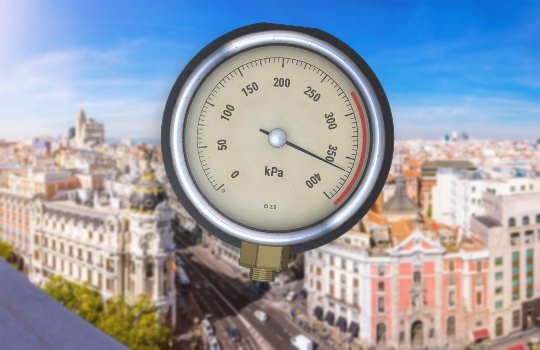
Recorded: 365 kPa
